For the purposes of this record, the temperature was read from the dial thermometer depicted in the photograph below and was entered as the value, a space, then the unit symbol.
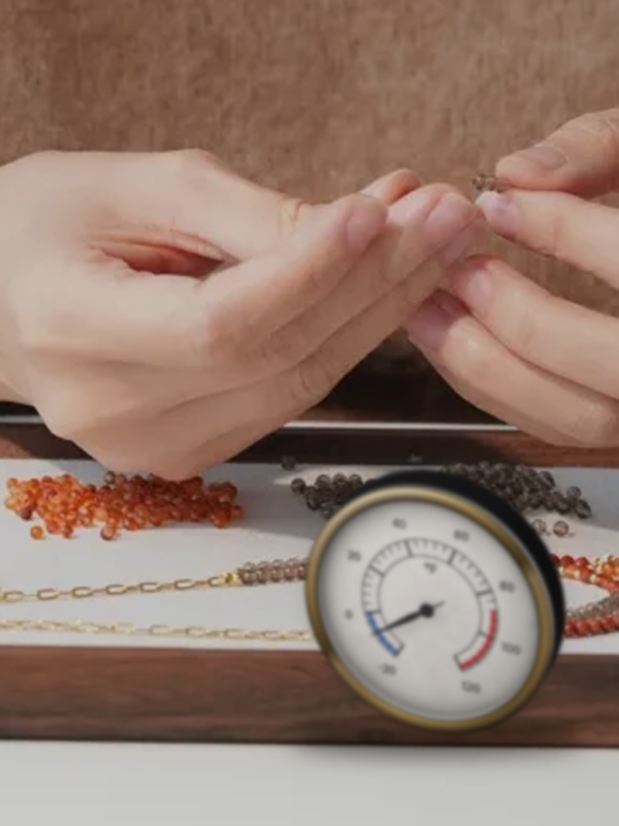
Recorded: -8 °F
